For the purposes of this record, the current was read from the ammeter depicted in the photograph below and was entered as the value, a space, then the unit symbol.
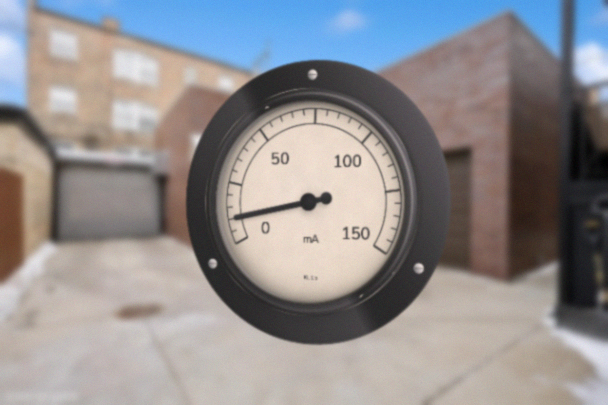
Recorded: 10 mA
